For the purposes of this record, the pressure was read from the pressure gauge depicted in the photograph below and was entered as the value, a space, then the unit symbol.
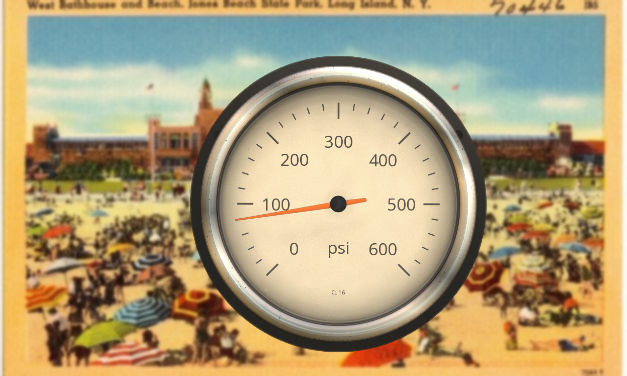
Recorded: 80 psi
